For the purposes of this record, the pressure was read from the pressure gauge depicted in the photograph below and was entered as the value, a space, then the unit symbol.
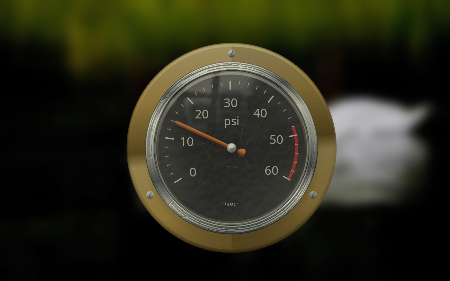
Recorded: 14 psi
